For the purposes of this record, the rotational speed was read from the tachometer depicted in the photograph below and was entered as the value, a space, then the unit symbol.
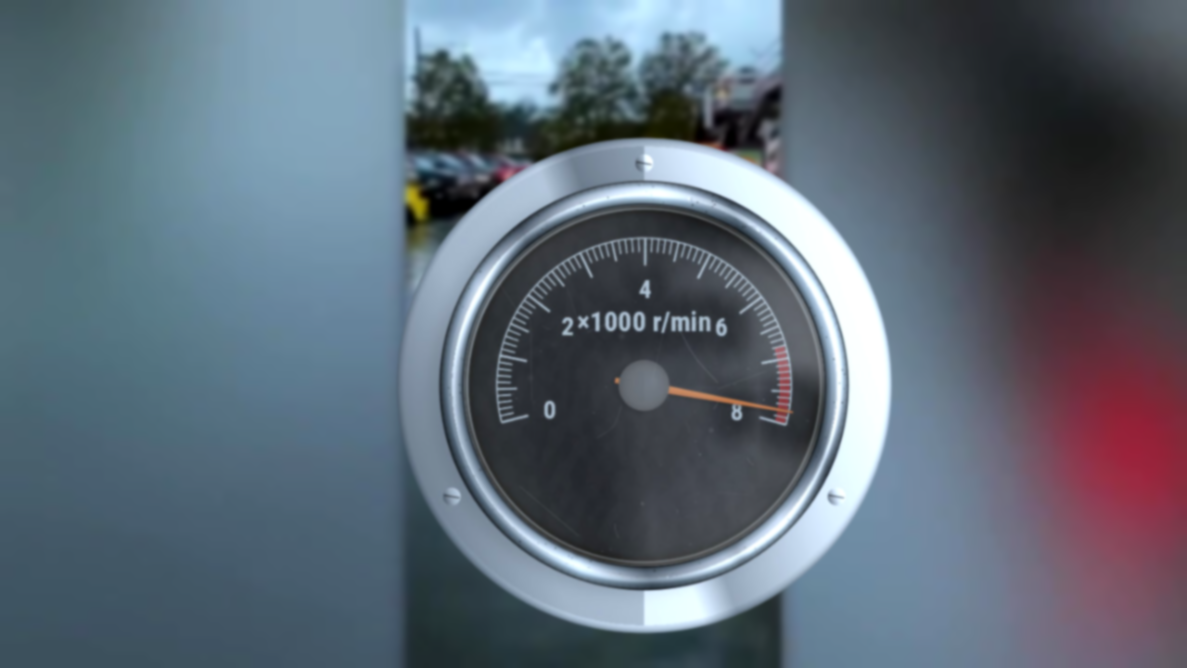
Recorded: 7800 rpm
